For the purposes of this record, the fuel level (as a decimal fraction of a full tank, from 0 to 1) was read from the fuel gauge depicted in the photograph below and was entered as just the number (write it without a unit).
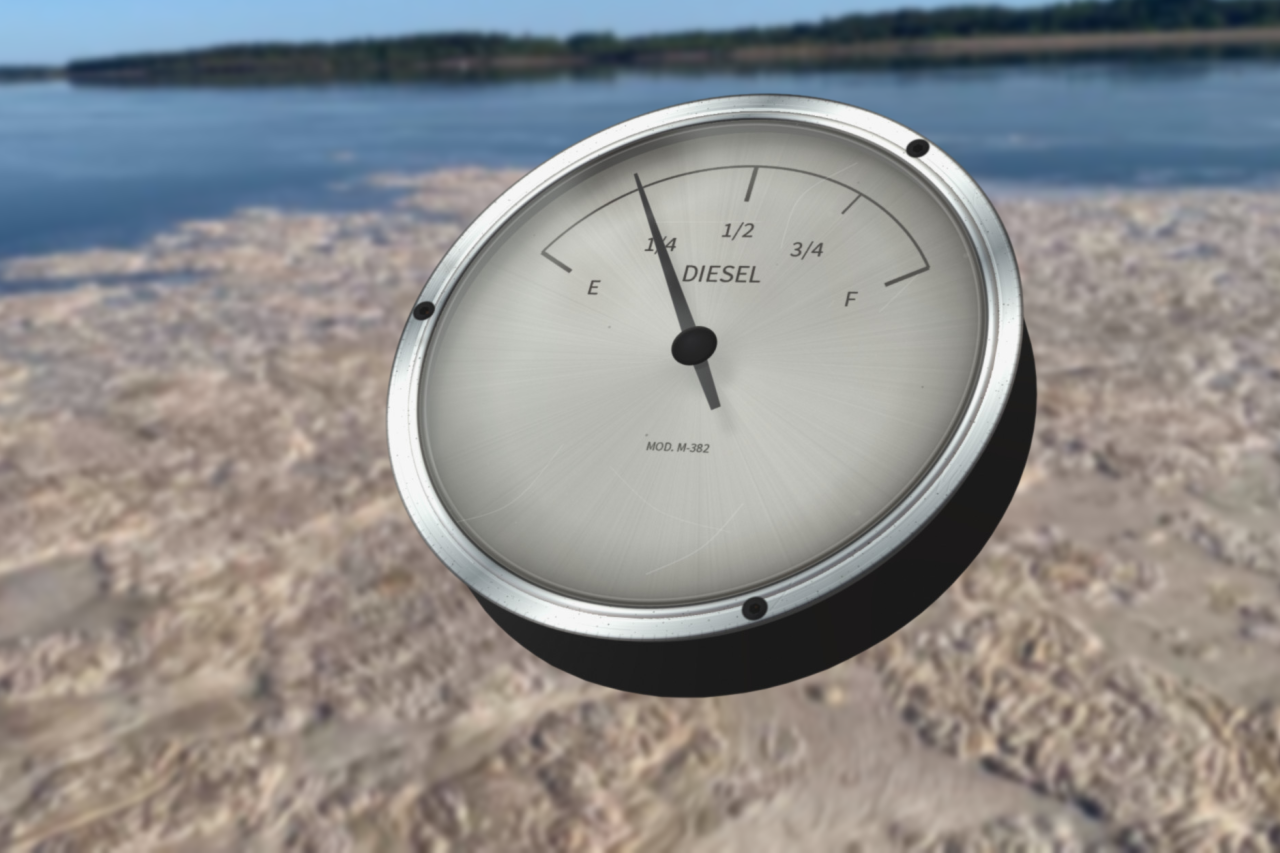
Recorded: 0.25
